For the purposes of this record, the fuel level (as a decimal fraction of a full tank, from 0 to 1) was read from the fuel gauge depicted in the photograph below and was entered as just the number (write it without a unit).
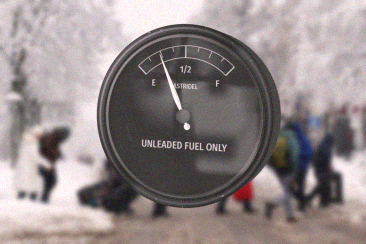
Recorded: 0.25
